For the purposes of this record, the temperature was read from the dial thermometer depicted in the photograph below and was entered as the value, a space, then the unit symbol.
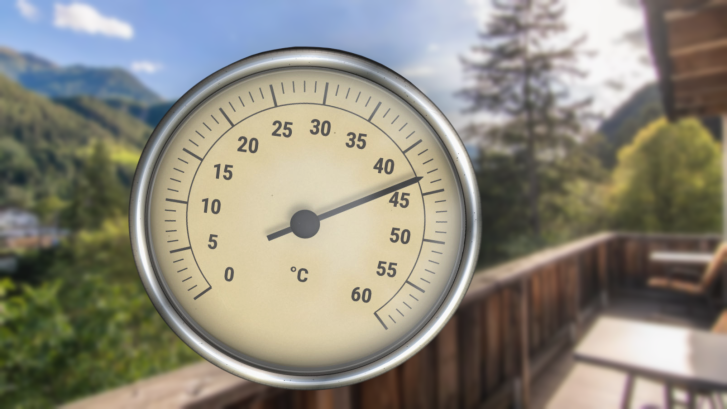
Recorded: 43 °C
